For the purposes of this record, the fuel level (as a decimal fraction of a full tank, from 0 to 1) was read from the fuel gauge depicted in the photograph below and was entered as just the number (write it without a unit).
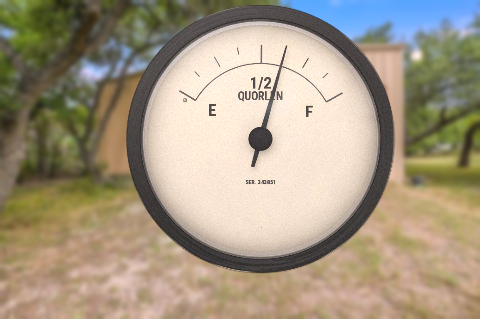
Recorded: 0.625
